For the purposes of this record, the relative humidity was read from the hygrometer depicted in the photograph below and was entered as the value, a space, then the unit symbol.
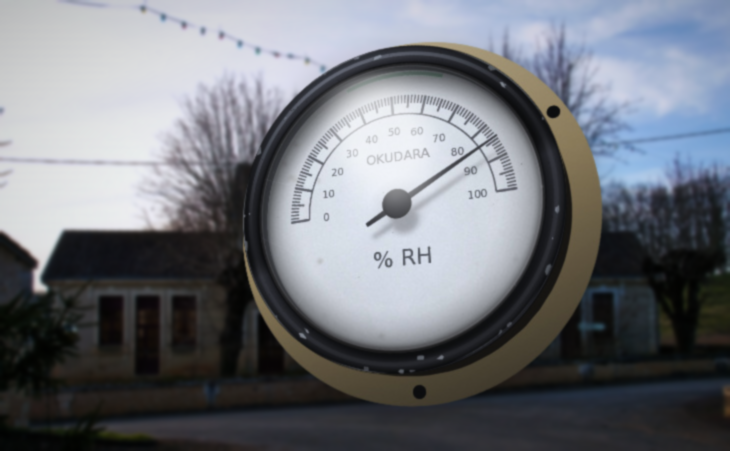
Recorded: 85 %
